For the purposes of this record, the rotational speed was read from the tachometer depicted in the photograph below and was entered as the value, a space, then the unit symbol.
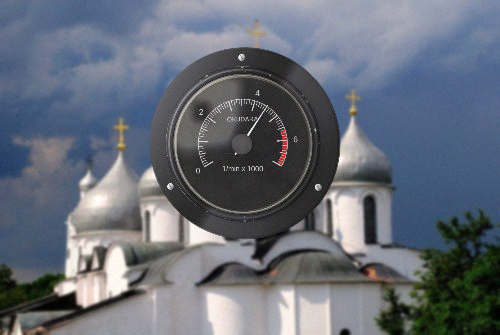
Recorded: 4500 rpm
